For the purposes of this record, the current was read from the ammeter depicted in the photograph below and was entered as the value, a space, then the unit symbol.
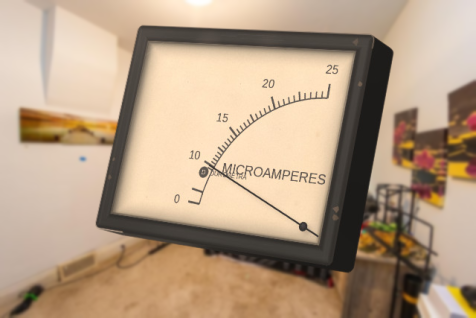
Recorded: 10 µA
